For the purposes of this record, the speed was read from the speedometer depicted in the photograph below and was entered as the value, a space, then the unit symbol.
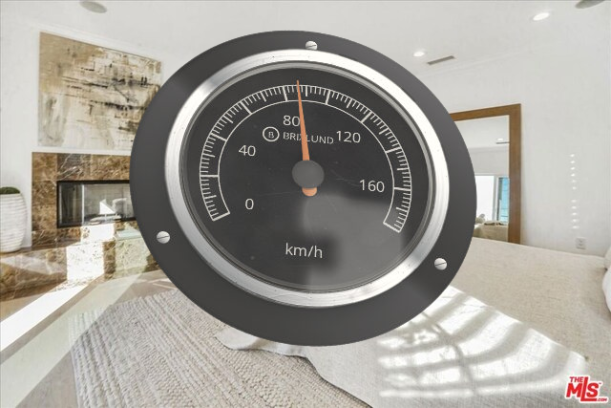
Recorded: 86 km/h
